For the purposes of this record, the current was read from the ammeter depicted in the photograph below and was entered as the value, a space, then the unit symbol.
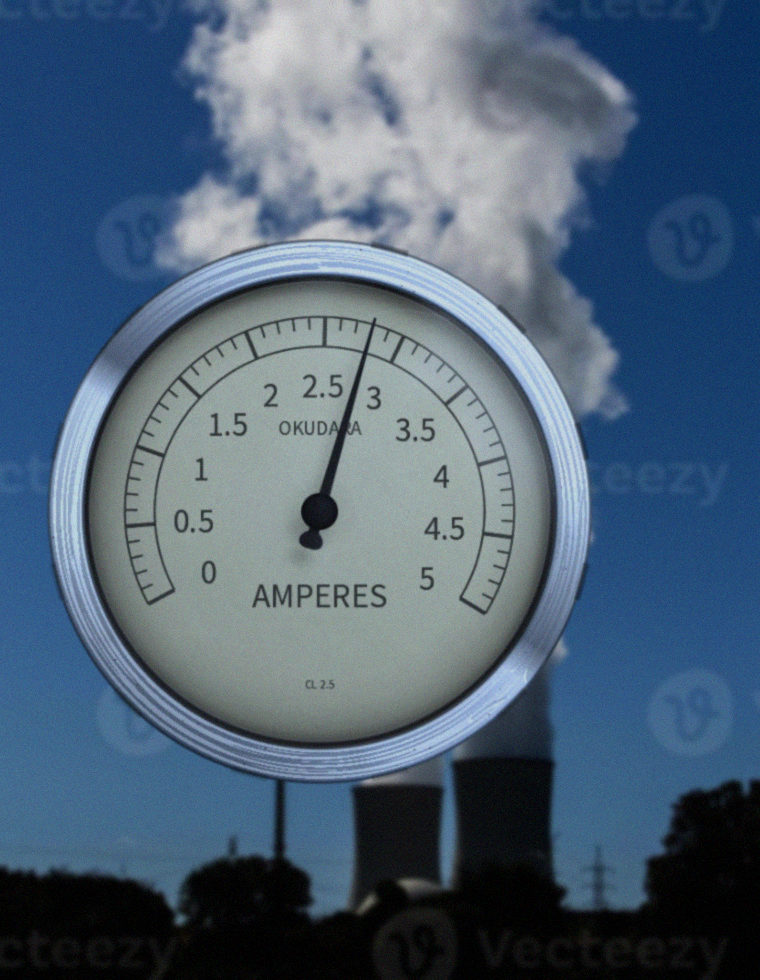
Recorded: 2.8 A
